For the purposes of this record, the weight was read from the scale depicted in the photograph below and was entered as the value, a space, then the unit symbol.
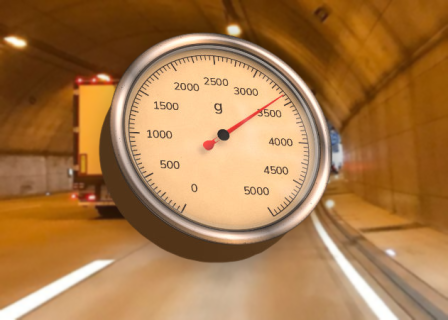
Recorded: 3400 g
